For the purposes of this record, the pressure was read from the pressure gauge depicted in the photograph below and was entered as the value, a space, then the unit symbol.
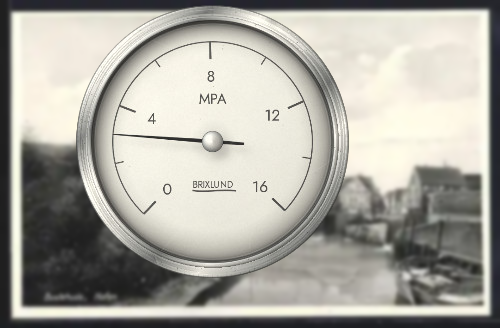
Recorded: 3 MPa
